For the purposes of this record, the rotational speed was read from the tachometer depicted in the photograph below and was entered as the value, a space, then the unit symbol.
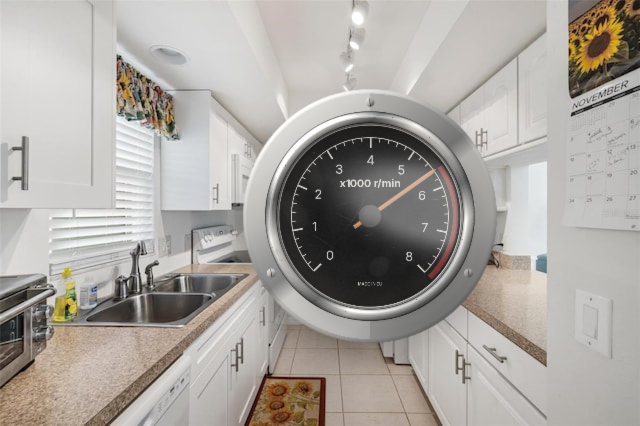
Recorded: 5600 rpm
